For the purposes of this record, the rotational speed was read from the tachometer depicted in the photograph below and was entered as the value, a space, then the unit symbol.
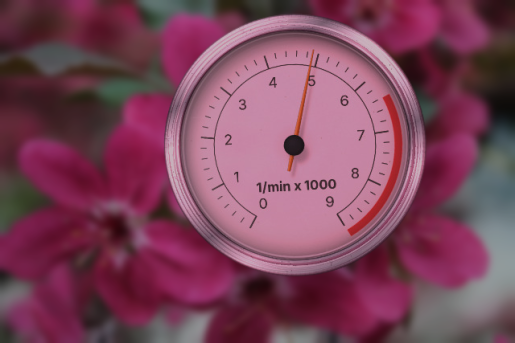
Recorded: 4900 rpm
